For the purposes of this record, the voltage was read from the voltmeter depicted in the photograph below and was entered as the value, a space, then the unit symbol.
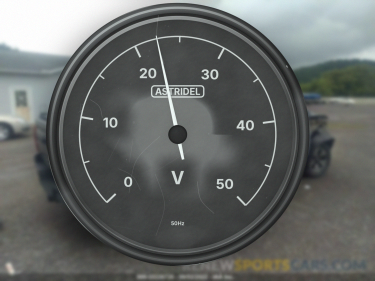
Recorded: 22.5 V
